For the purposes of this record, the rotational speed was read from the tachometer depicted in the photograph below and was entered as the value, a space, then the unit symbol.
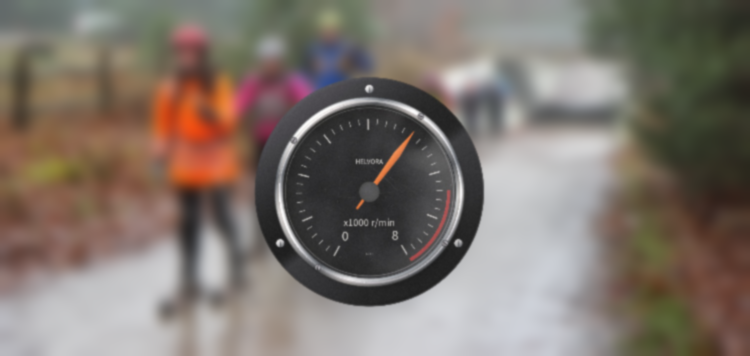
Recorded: 5000 rpm
